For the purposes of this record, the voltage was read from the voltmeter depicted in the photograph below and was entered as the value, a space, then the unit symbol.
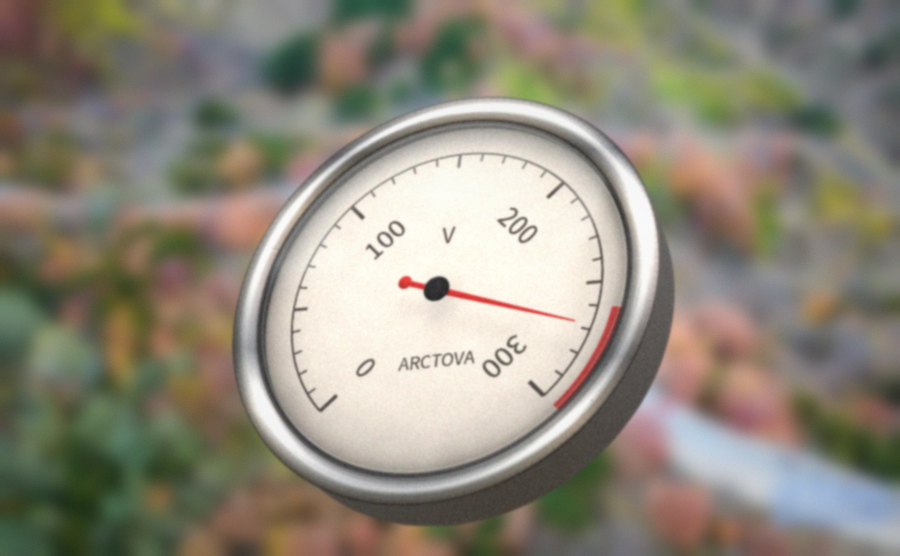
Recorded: 270 V
